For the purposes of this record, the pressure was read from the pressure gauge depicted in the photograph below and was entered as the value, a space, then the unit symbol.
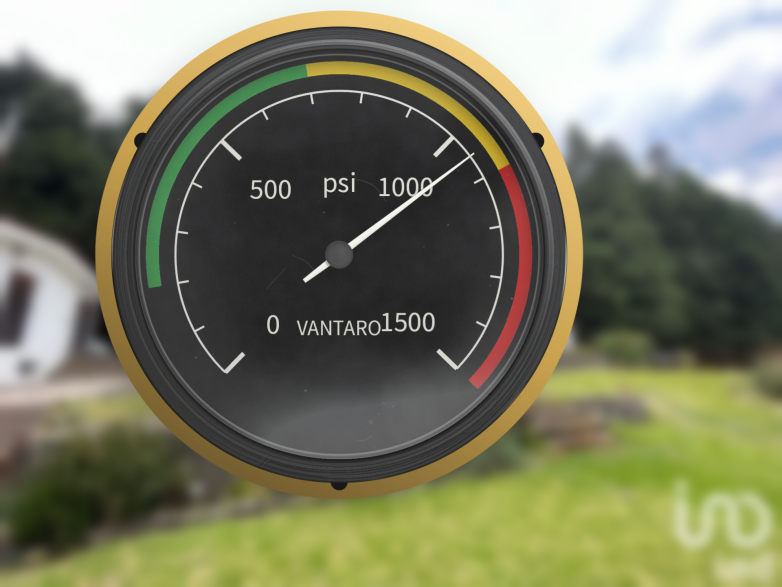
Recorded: 1050 psi
